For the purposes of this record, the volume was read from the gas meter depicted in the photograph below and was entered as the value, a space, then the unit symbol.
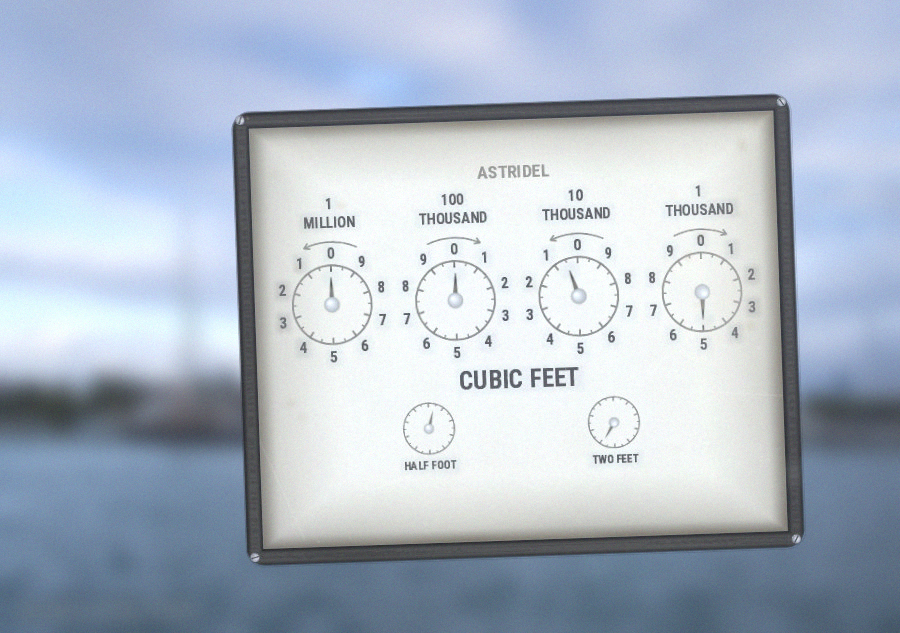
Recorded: 500 ft³
